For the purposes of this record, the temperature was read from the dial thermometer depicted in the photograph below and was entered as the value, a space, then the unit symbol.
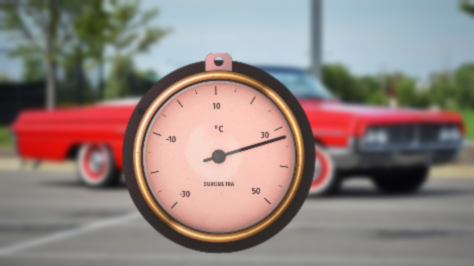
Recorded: 32.5 °C
